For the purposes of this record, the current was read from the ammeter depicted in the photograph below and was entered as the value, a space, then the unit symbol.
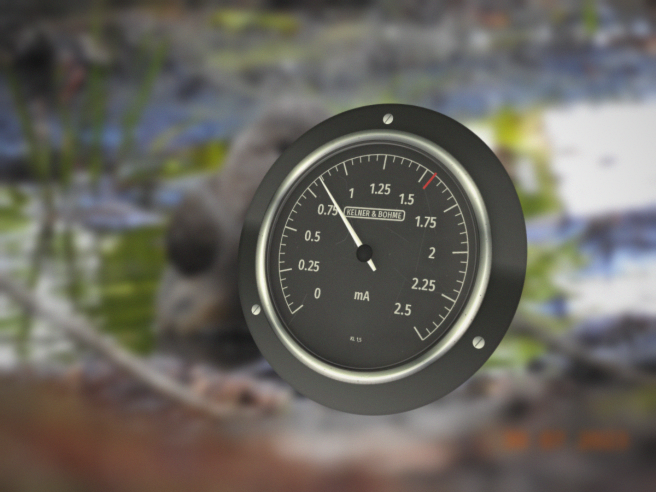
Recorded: 0.85 mA
